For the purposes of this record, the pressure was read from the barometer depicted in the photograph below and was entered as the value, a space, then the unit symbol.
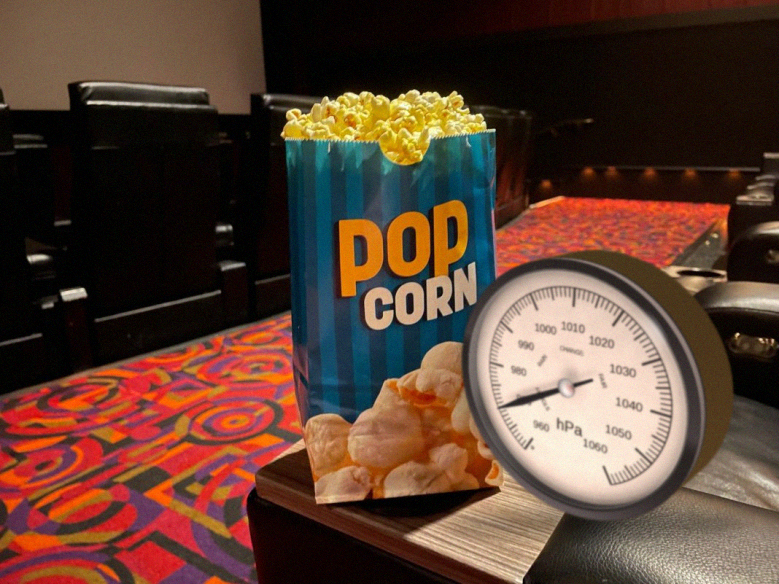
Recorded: 970 hPa
